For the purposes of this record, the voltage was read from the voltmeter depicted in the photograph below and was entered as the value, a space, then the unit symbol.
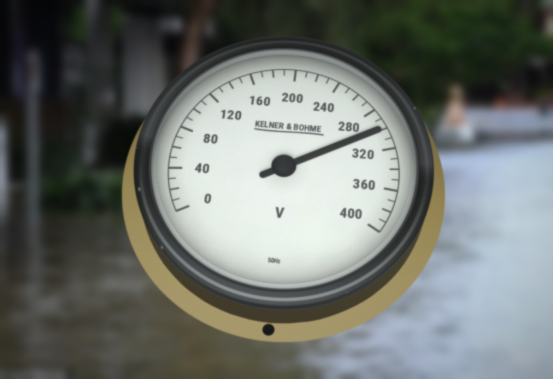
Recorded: 300 V
